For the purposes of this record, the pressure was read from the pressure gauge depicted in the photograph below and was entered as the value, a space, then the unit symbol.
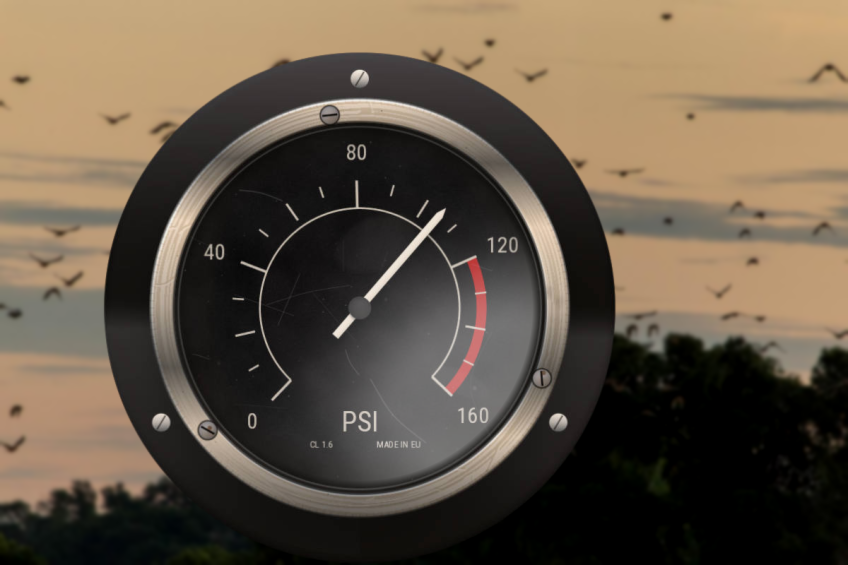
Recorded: 105 psi
